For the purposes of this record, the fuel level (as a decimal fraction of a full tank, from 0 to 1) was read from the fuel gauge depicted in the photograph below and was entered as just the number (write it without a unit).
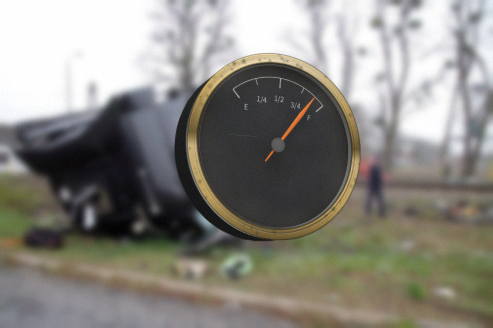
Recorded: 0.875
